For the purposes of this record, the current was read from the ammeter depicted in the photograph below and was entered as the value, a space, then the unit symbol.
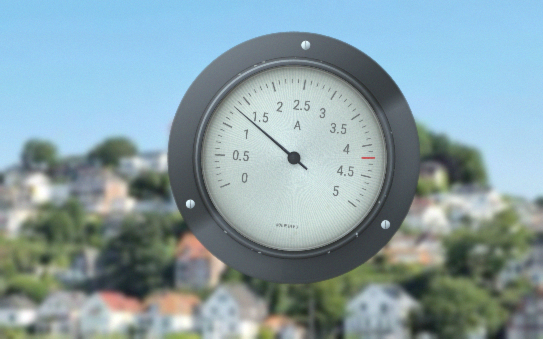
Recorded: 1.3 A
